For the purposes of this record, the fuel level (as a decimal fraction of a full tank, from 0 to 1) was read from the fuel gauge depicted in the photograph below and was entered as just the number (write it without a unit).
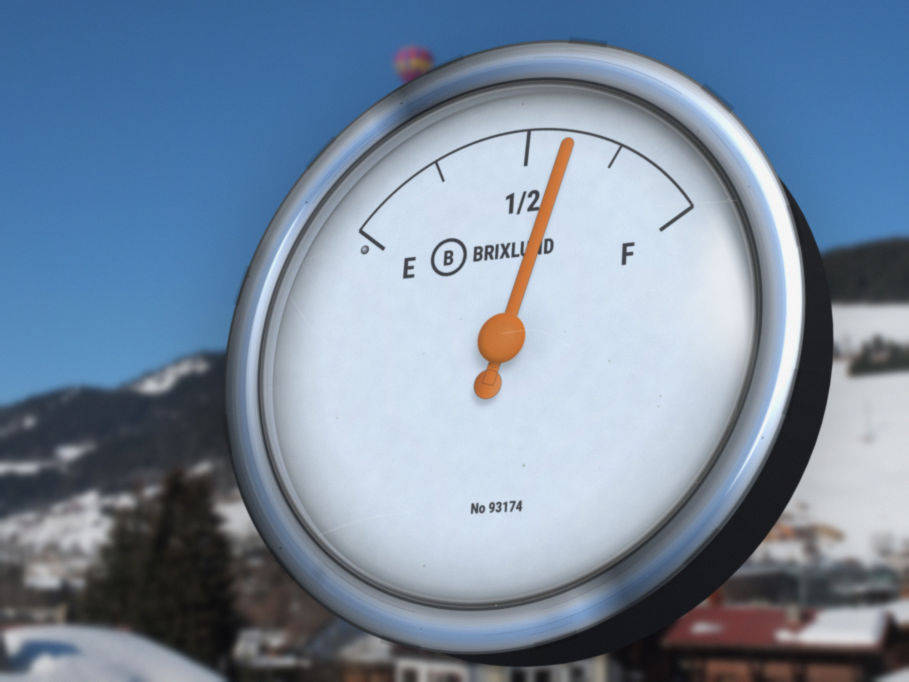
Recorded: 0.625
